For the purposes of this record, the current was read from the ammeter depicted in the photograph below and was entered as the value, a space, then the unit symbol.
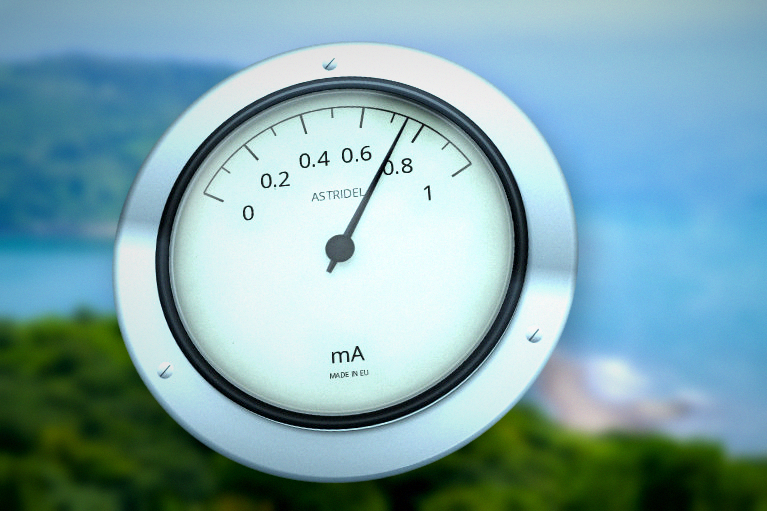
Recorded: 0.75 mA
